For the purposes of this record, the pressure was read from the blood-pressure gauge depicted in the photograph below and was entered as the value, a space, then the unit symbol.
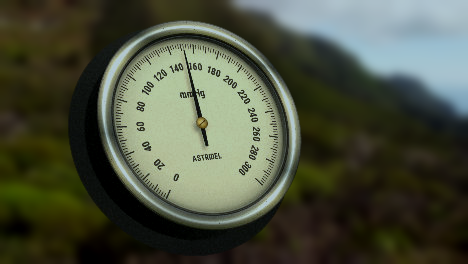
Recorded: 150 mmHg
